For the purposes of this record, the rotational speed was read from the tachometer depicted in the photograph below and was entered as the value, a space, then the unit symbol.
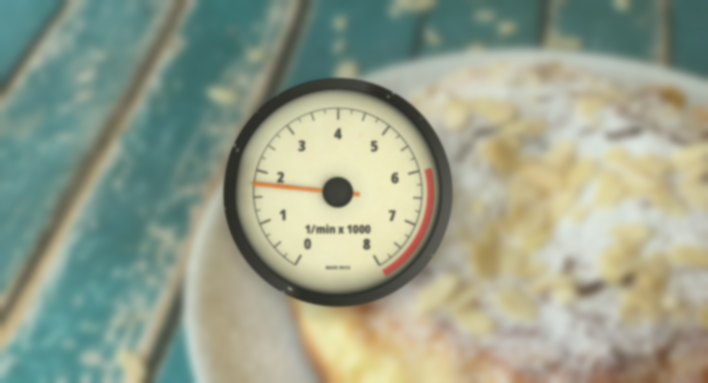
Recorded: 1750 rpm
